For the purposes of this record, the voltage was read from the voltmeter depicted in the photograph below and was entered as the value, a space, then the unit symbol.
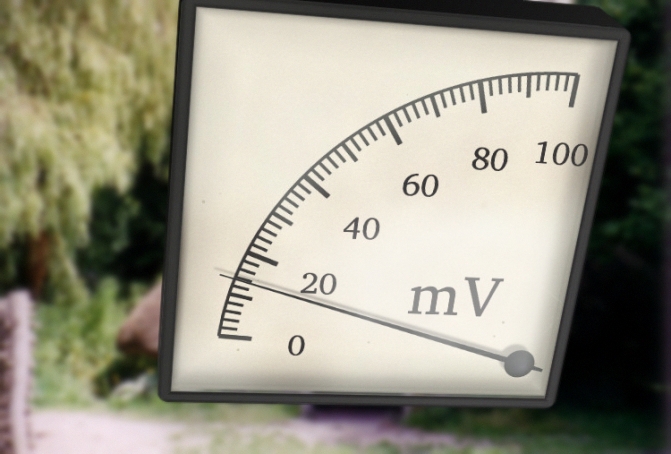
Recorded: 14 mV
